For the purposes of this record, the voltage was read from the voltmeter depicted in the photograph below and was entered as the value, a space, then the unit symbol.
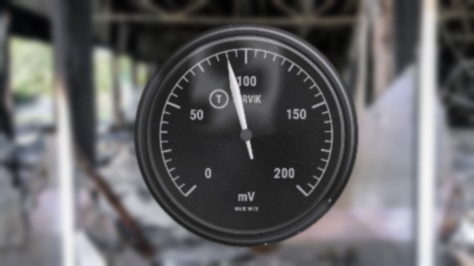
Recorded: 90 mV
